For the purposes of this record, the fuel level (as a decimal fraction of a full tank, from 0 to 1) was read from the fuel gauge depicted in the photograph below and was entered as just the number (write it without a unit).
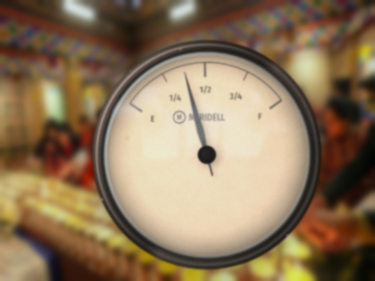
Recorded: 0.375
